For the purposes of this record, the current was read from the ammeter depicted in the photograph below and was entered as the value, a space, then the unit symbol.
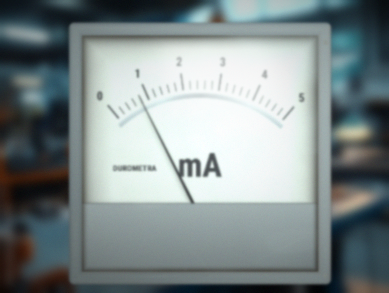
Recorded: 0.8 mA
